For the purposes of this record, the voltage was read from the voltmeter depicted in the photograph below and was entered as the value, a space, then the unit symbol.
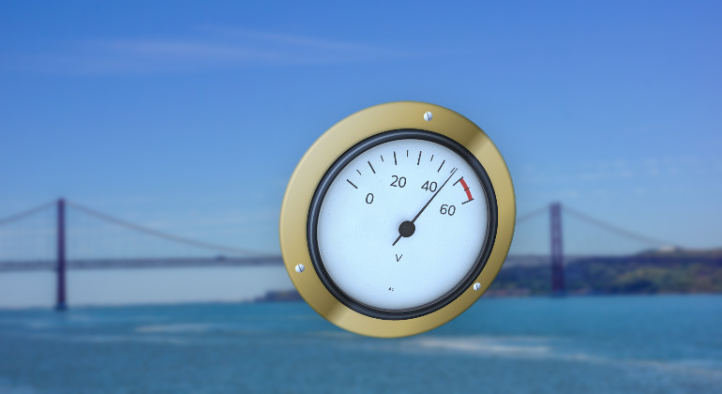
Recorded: 45 V
